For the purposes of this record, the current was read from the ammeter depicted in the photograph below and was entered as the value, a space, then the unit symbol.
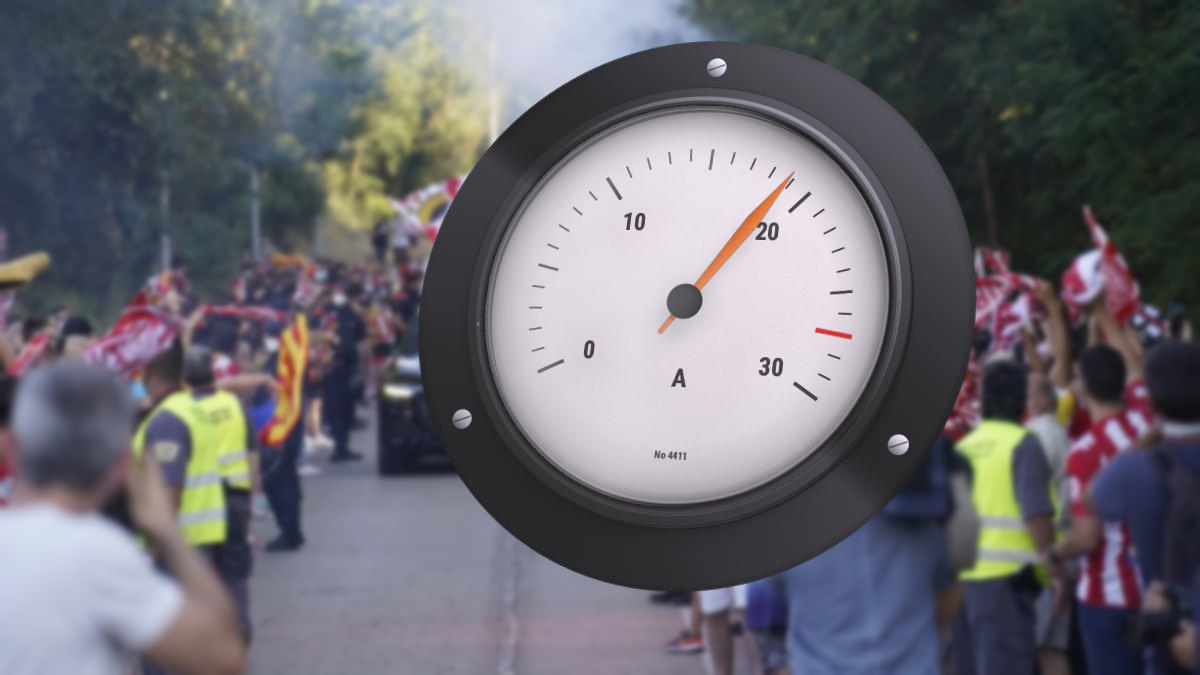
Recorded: 19 A
